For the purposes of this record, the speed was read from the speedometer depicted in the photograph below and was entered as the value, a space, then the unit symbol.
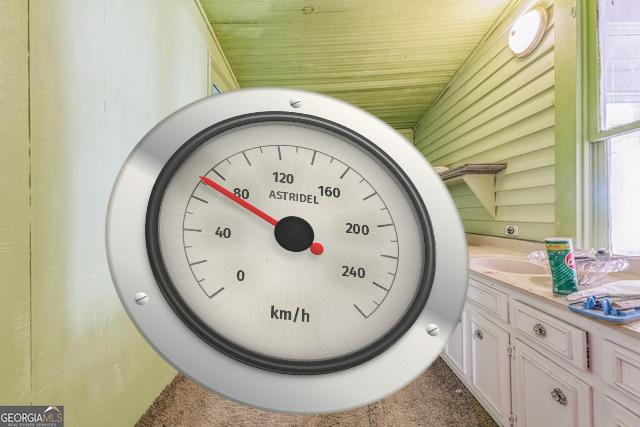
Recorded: 70 km/h
